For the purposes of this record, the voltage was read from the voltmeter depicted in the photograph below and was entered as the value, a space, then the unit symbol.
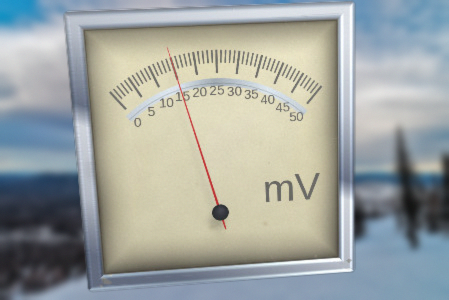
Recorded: 15 mV
